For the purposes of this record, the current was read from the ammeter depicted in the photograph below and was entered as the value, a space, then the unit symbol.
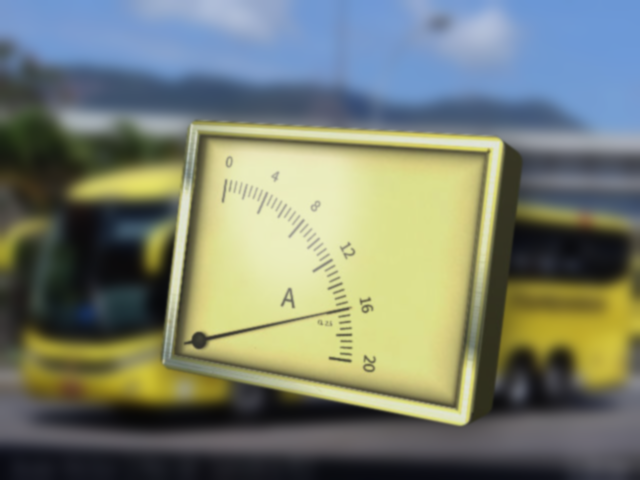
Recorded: 16 A
